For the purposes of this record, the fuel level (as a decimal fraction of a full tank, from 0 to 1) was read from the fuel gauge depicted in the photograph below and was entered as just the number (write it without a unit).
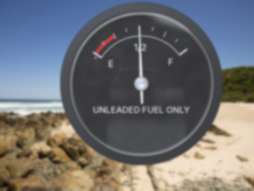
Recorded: 0.5
